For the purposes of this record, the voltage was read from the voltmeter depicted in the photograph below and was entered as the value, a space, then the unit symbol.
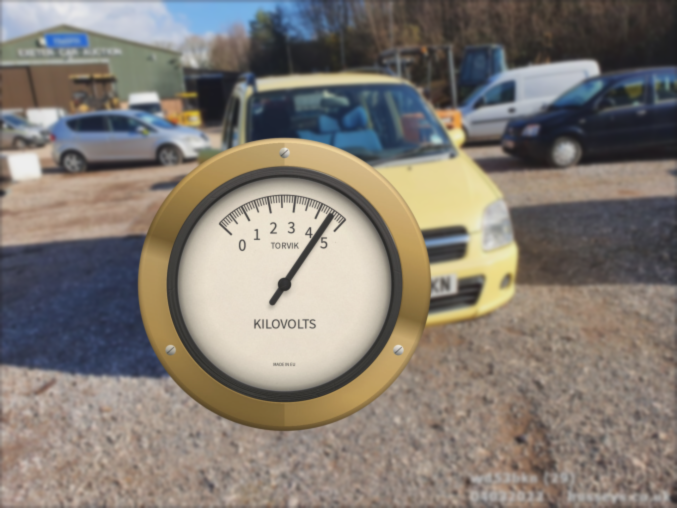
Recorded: 4.5 kV
